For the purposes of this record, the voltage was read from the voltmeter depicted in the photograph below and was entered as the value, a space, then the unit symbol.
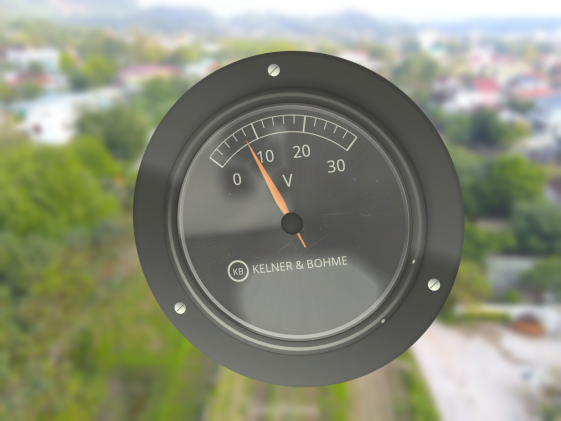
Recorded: 8 V
